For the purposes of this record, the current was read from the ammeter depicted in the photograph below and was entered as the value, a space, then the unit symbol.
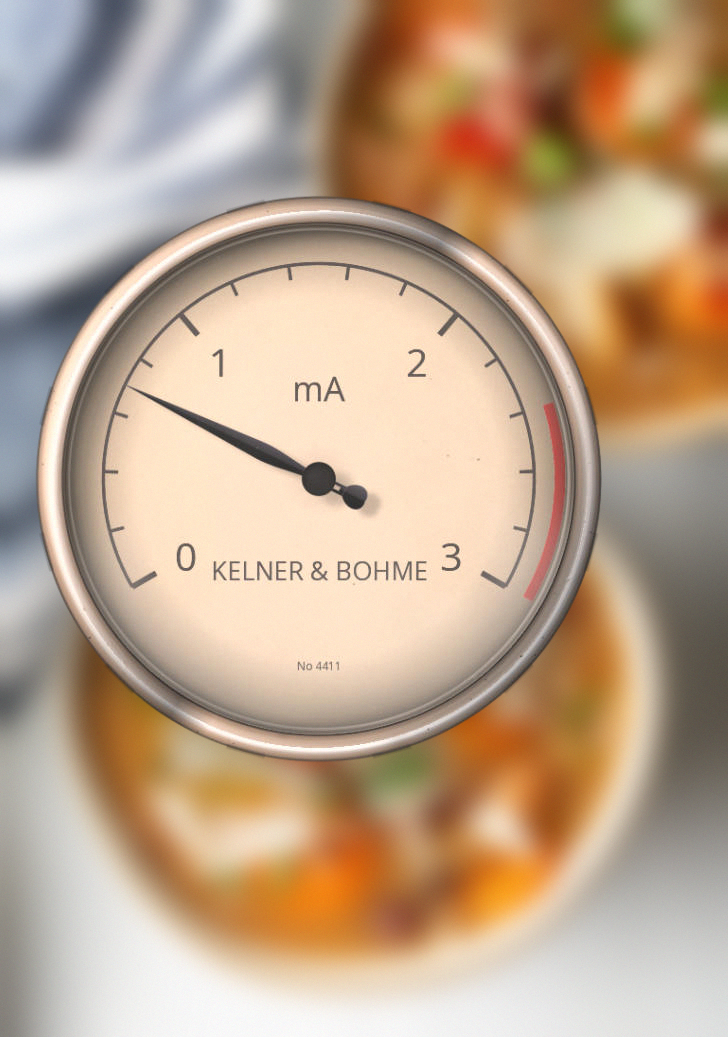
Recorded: 0.7 mA
